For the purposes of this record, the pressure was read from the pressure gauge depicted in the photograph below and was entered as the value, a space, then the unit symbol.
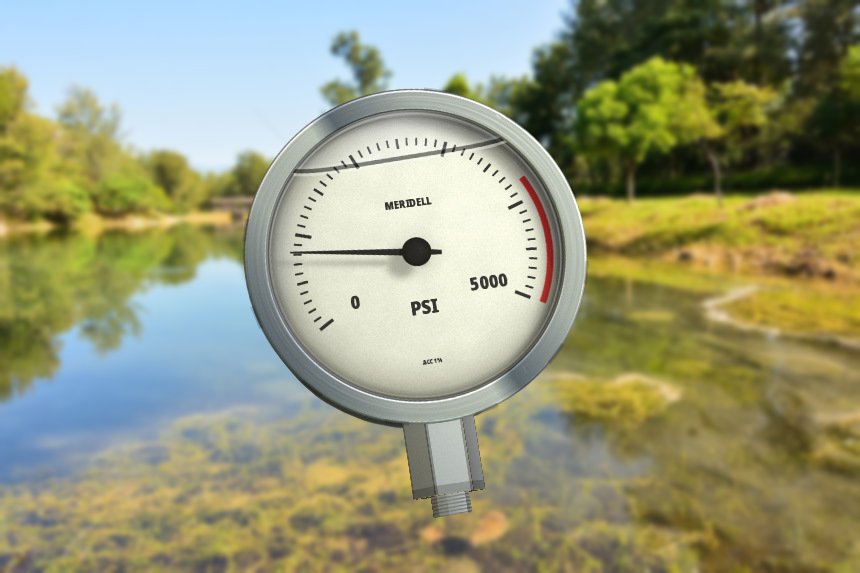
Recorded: 800 psi
